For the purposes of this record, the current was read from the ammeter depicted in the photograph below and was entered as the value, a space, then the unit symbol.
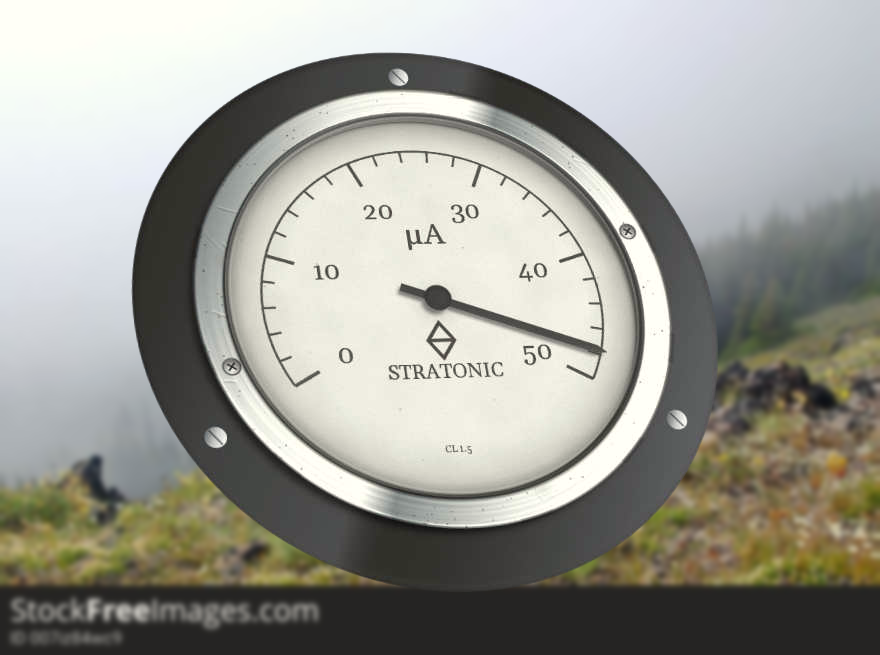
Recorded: 48 µA
